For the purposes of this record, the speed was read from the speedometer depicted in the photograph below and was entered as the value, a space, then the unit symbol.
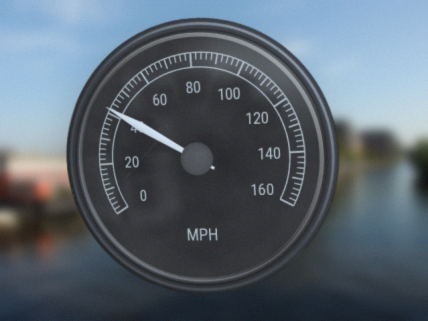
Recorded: 42 mph
